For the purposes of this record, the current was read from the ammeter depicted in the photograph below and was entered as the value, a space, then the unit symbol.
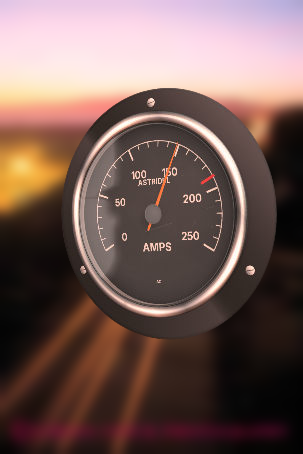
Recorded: 150 A
